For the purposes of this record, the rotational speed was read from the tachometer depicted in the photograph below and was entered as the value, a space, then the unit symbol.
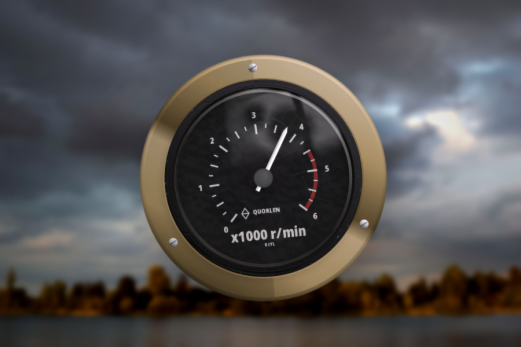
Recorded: 3750 rpm
